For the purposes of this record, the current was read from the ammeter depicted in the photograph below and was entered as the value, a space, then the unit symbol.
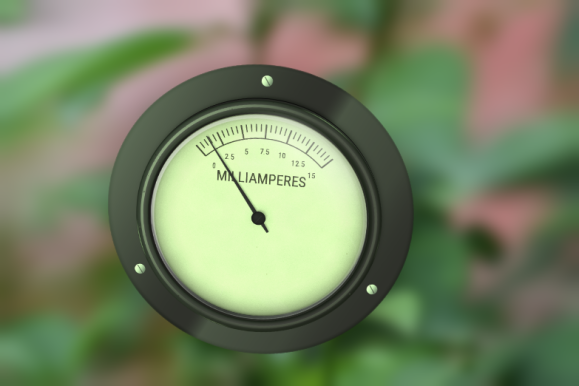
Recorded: 1.5 mA
